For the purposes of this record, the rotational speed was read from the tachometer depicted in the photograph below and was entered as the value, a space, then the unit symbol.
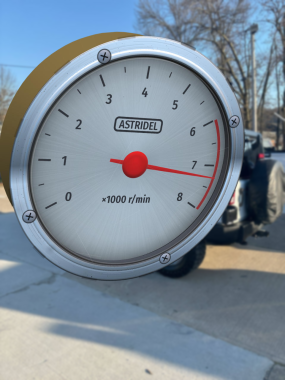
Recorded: 7250 rpm
